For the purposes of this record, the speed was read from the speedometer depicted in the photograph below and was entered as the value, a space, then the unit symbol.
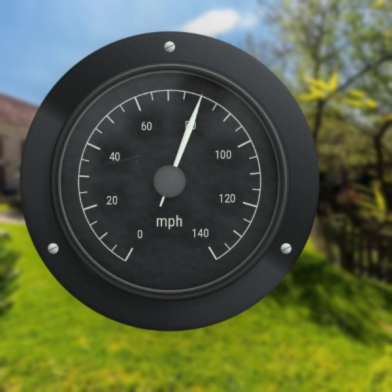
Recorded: 80 mph
